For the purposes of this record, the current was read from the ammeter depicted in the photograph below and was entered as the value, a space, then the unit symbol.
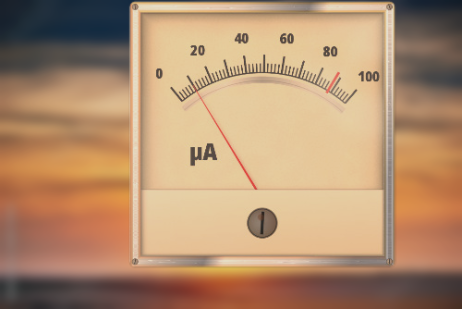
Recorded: 10 µA
